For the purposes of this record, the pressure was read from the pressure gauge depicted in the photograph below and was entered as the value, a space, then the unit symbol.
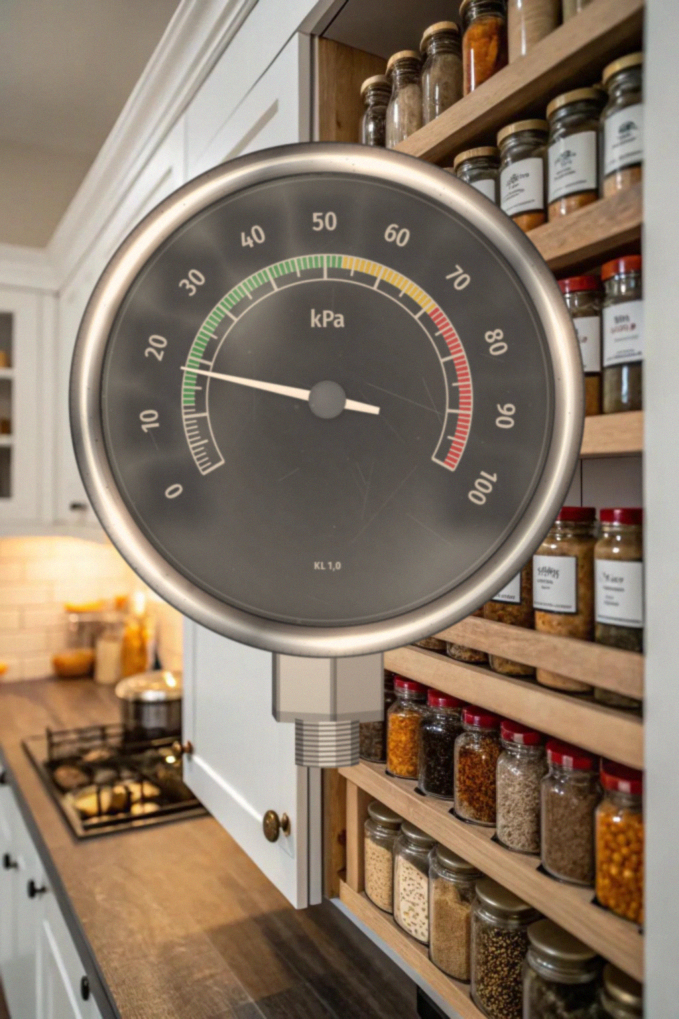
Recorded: 18 kPa
